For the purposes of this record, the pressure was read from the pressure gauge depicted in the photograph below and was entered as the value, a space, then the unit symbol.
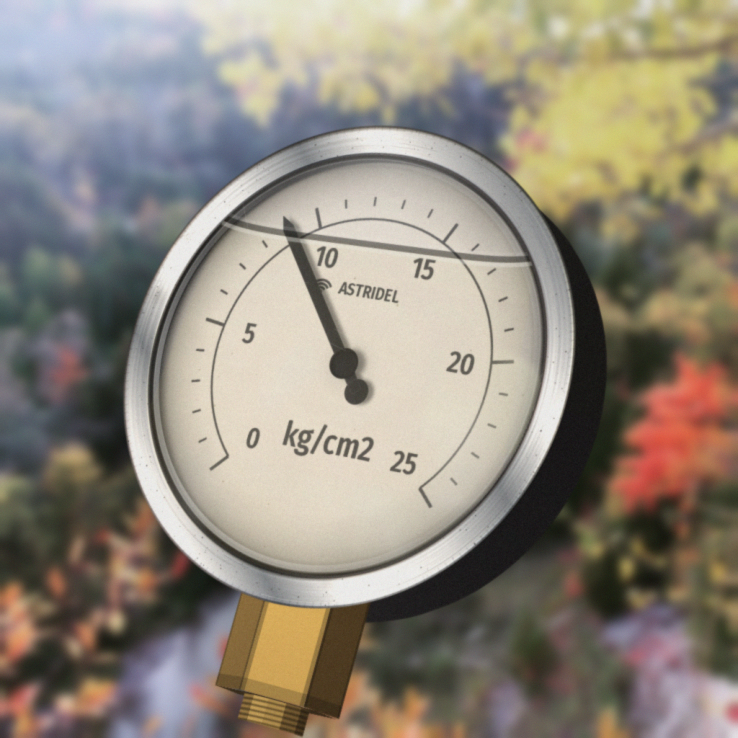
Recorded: 9 kg/cm²
